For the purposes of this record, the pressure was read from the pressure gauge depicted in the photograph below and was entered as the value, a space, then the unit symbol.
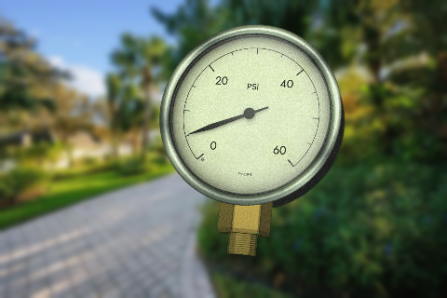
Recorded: 5 psi
